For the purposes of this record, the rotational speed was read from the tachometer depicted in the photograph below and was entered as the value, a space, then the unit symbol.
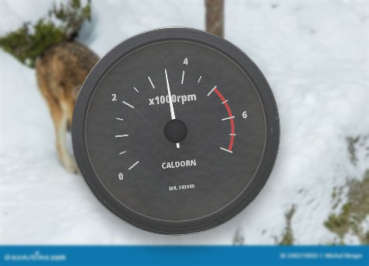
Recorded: 3500 rpm
